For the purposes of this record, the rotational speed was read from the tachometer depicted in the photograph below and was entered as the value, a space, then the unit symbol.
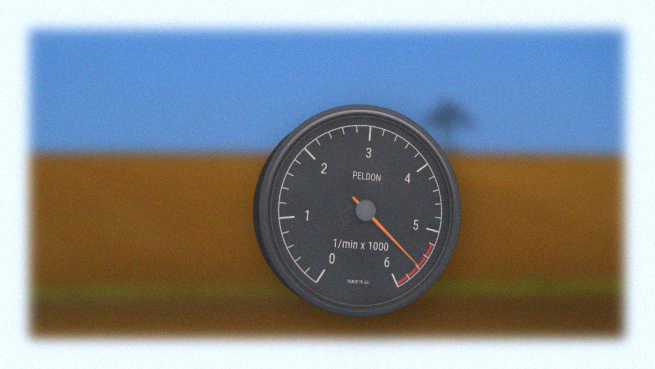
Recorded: 5600 rpm
